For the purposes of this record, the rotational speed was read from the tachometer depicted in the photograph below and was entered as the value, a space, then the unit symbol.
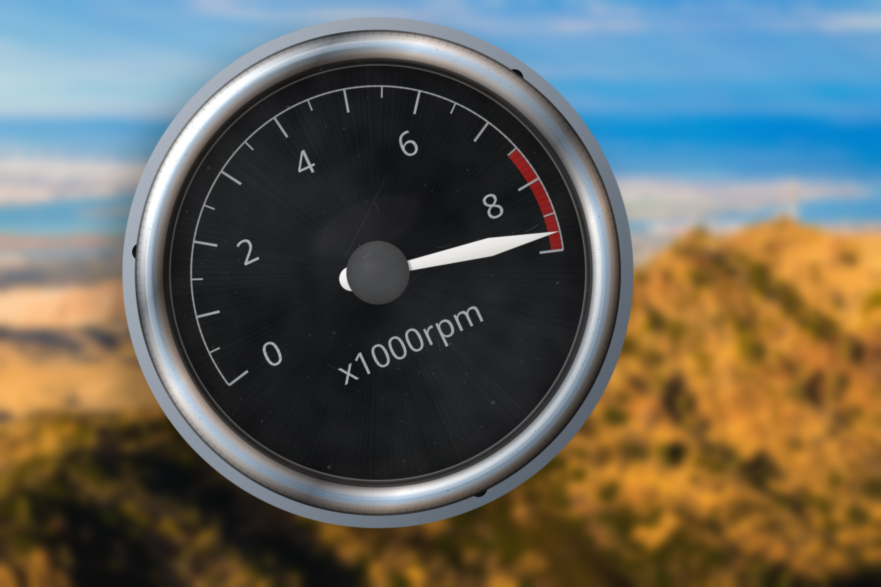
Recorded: 8750 rpm
